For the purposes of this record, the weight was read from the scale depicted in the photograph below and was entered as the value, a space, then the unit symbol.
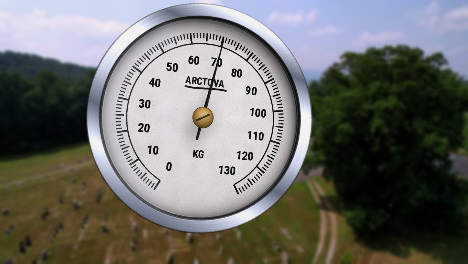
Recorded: 70 kg
